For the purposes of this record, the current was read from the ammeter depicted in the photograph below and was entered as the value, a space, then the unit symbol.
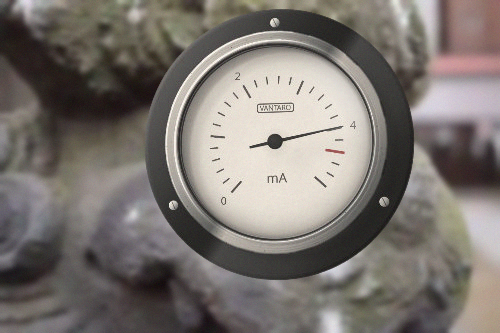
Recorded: 4 mA
